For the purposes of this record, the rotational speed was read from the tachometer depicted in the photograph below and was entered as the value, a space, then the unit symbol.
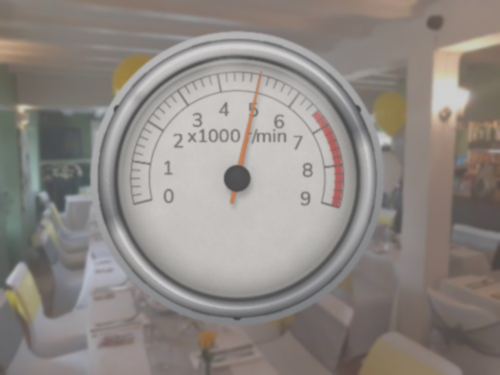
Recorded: 5000 rpm
